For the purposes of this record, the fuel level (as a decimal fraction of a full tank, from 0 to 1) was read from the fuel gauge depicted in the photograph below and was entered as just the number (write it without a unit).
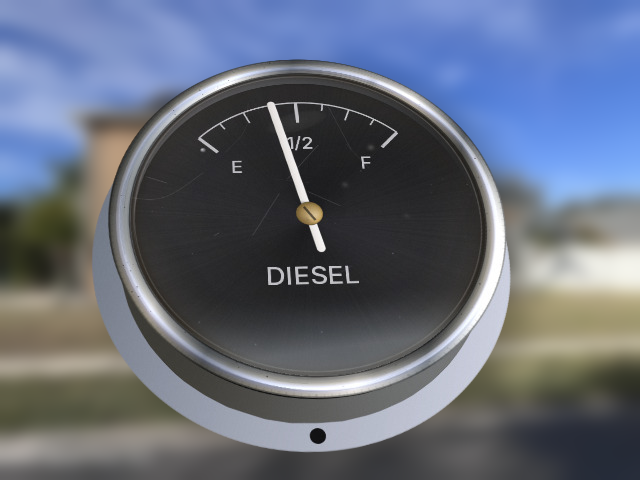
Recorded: 0.375
